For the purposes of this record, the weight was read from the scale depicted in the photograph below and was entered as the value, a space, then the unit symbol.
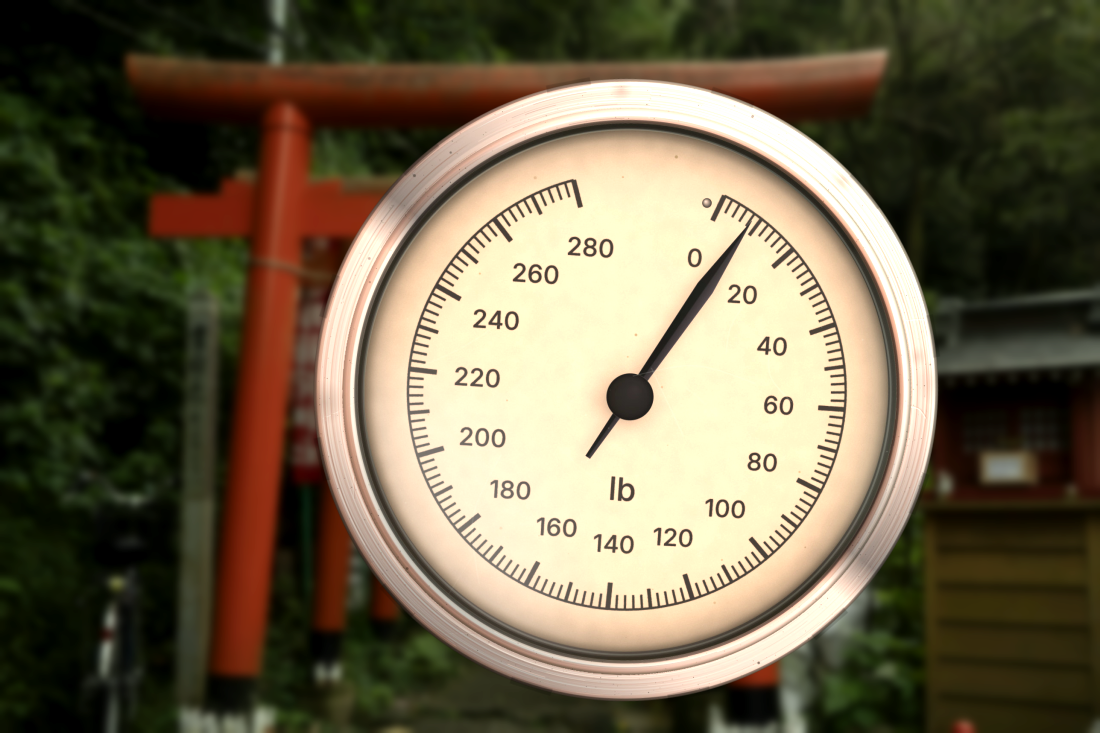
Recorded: 8 lb
